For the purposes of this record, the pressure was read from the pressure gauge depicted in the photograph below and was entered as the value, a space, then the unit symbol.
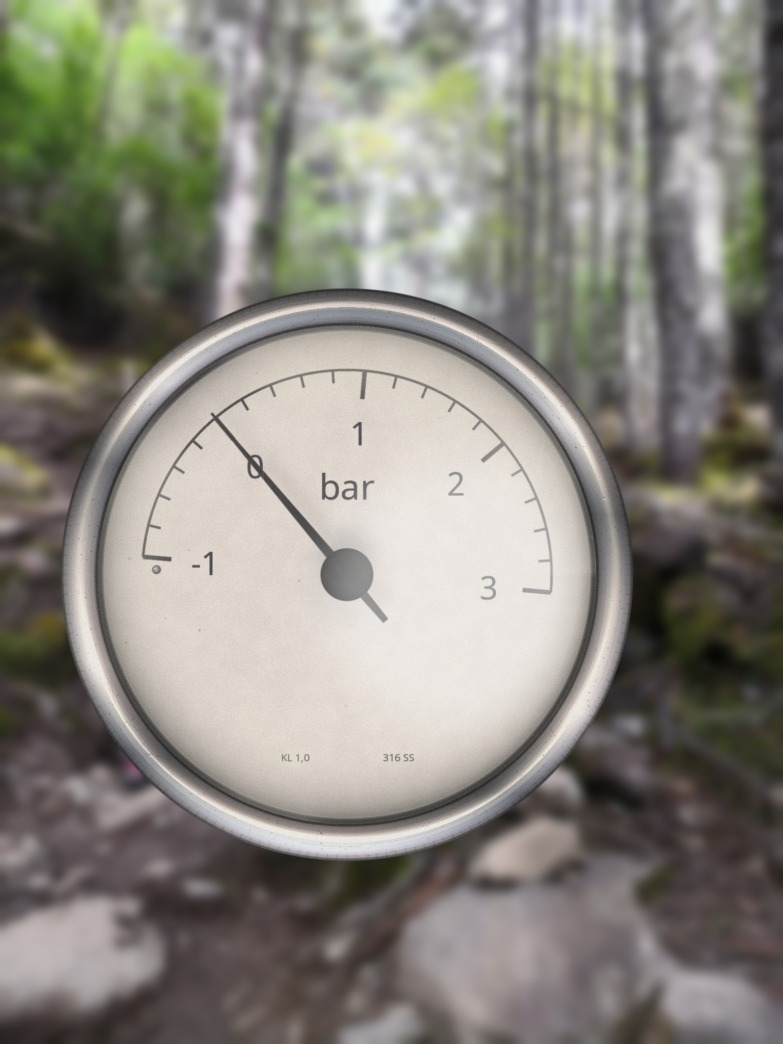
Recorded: 0 bar
